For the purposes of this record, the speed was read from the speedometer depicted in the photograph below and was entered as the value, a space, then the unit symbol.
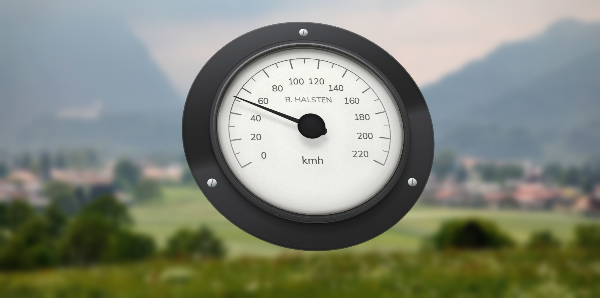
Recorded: 50 km/h
